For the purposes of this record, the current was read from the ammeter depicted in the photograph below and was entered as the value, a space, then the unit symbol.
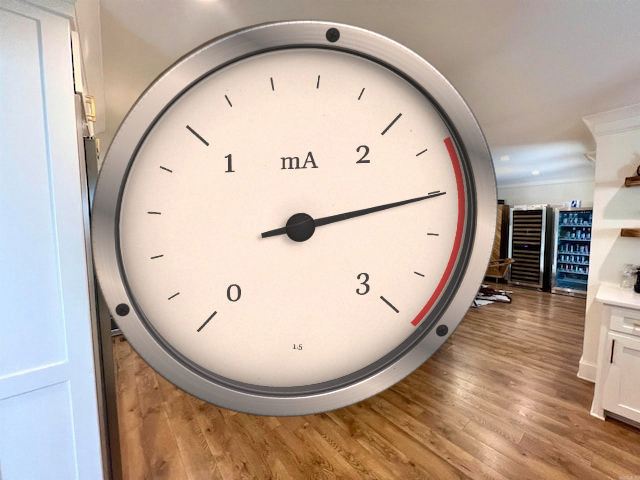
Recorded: 2.4 mA
